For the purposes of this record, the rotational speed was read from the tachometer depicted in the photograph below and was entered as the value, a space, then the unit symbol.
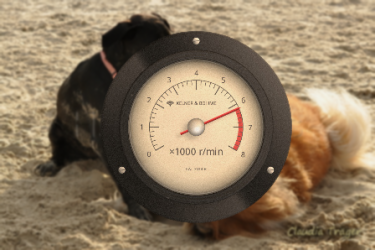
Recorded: 6200 rpm
